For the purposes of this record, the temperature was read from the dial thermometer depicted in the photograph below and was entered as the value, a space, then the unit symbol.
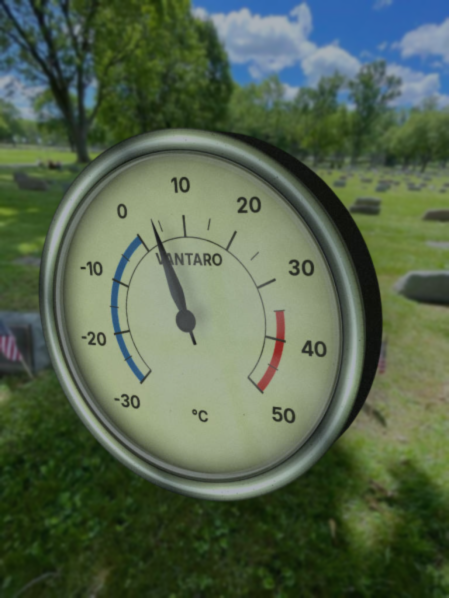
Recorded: 5 °C
